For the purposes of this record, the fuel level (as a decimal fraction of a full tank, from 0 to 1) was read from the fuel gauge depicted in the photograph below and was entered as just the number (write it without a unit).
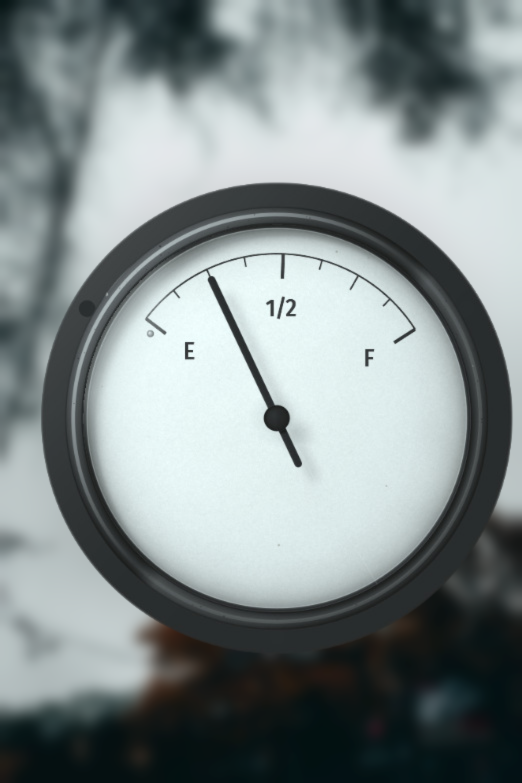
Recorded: 0.25
